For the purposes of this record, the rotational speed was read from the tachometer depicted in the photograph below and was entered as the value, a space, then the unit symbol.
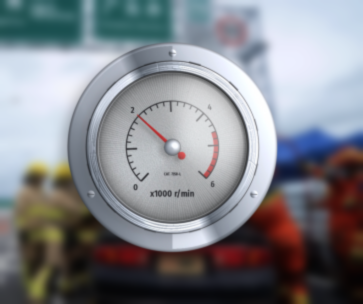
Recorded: 2000 rpm
